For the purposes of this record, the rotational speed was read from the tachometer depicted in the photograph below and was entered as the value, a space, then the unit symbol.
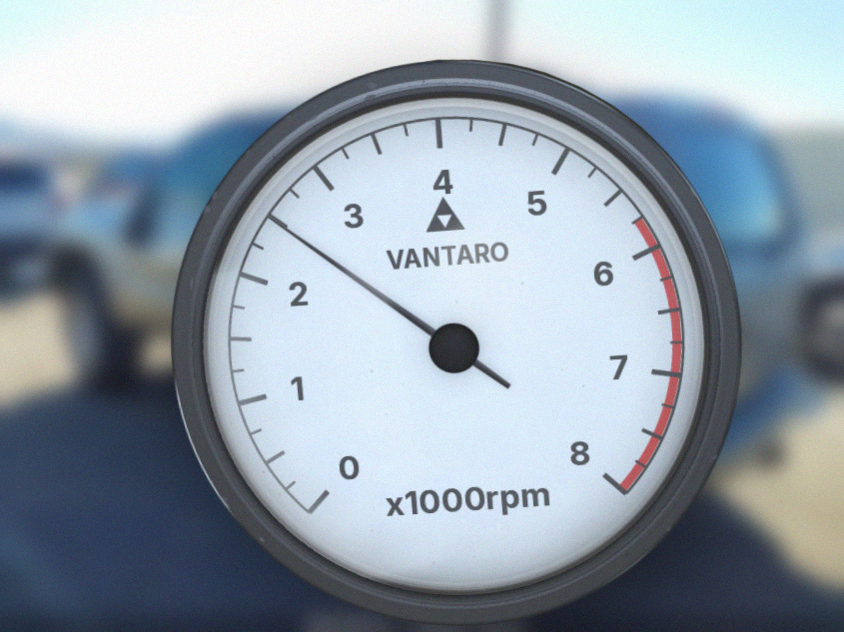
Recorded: 2500 rpm
